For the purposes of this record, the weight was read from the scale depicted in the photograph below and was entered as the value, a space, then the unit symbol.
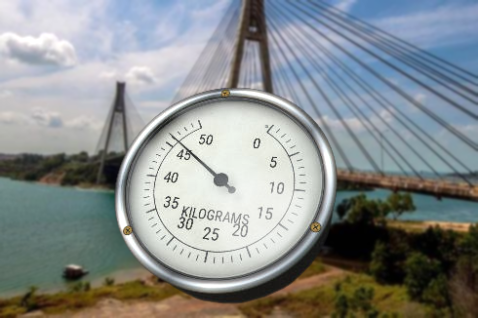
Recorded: 46 kg
